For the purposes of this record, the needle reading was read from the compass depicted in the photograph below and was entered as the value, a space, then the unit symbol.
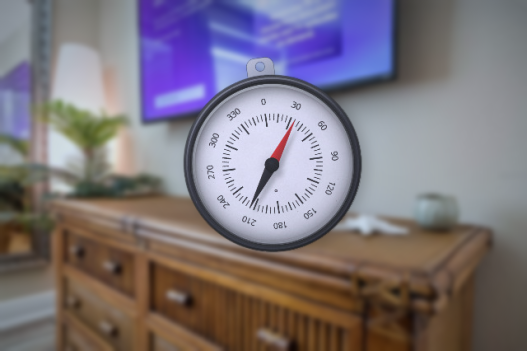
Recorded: 35 °
